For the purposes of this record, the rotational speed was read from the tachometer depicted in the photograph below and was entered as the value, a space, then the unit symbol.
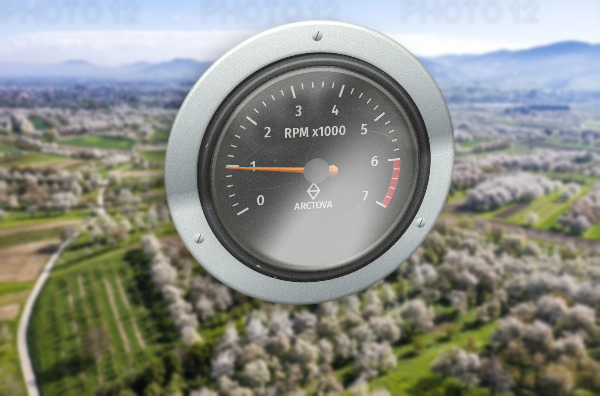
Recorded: 1000 rpm
